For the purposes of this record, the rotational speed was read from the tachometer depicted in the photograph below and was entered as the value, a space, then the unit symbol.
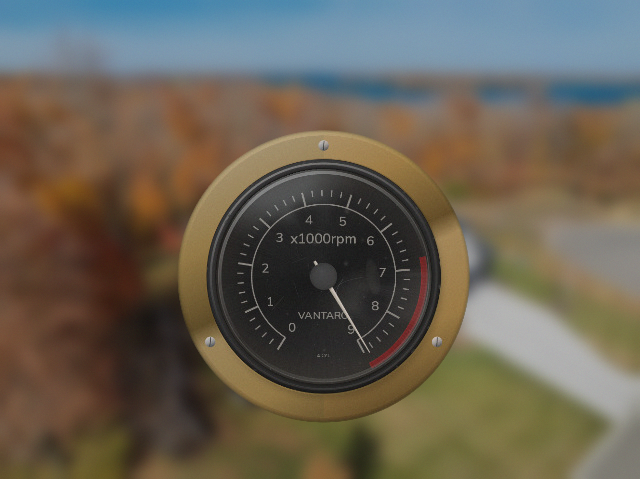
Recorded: 8900 rpm
